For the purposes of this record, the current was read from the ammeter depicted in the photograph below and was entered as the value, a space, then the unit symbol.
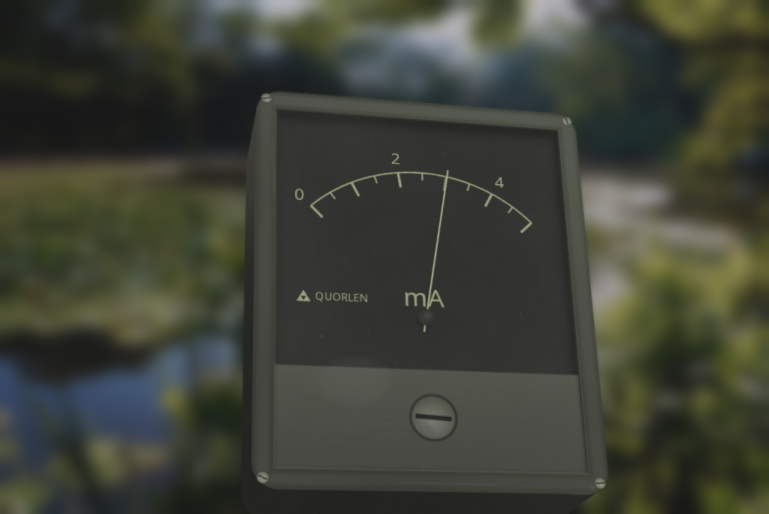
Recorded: 3 mA
